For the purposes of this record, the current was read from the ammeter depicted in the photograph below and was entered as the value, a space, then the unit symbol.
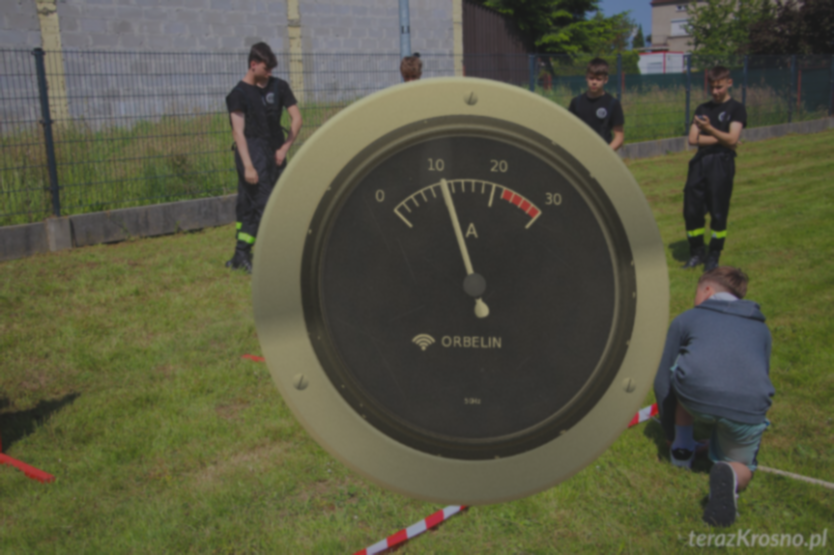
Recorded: 10 A
